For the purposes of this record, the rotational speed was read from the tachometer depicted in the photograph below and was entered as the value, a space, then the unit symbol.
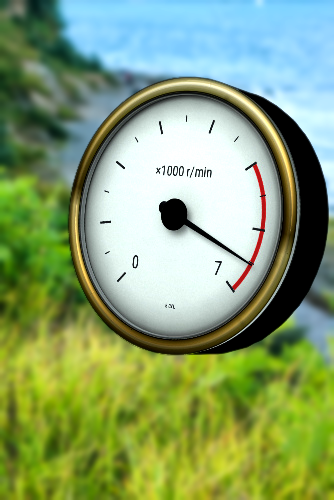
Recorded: 6500 rpm
